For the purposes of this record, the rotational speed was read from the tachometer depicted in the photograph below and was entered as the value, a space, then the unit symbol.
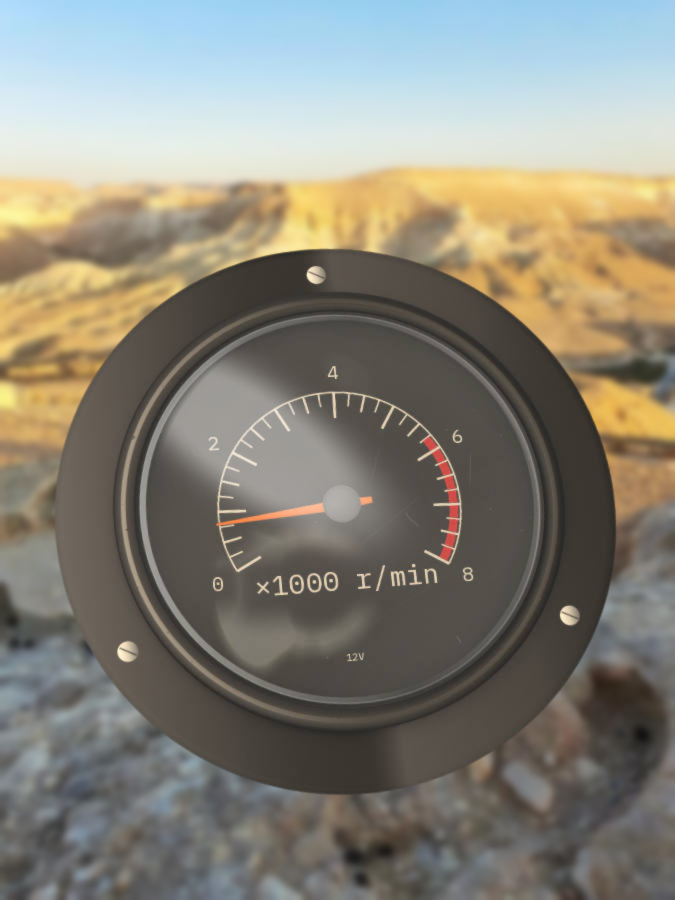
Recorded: 750 rpm
